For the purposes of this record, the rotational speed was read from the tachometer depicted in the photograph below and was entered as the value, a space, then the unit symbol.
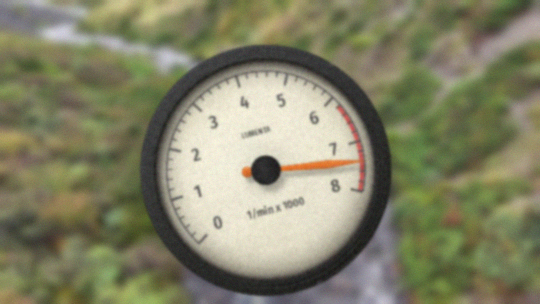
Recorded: 7400 rpm
